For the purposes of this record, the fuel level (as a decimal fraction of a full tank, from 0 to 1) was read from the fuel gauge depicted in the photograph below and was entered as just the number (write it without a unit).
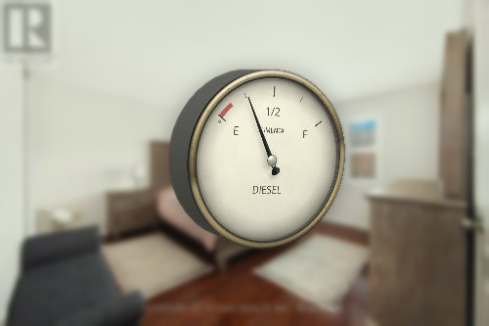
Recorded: 0.25
